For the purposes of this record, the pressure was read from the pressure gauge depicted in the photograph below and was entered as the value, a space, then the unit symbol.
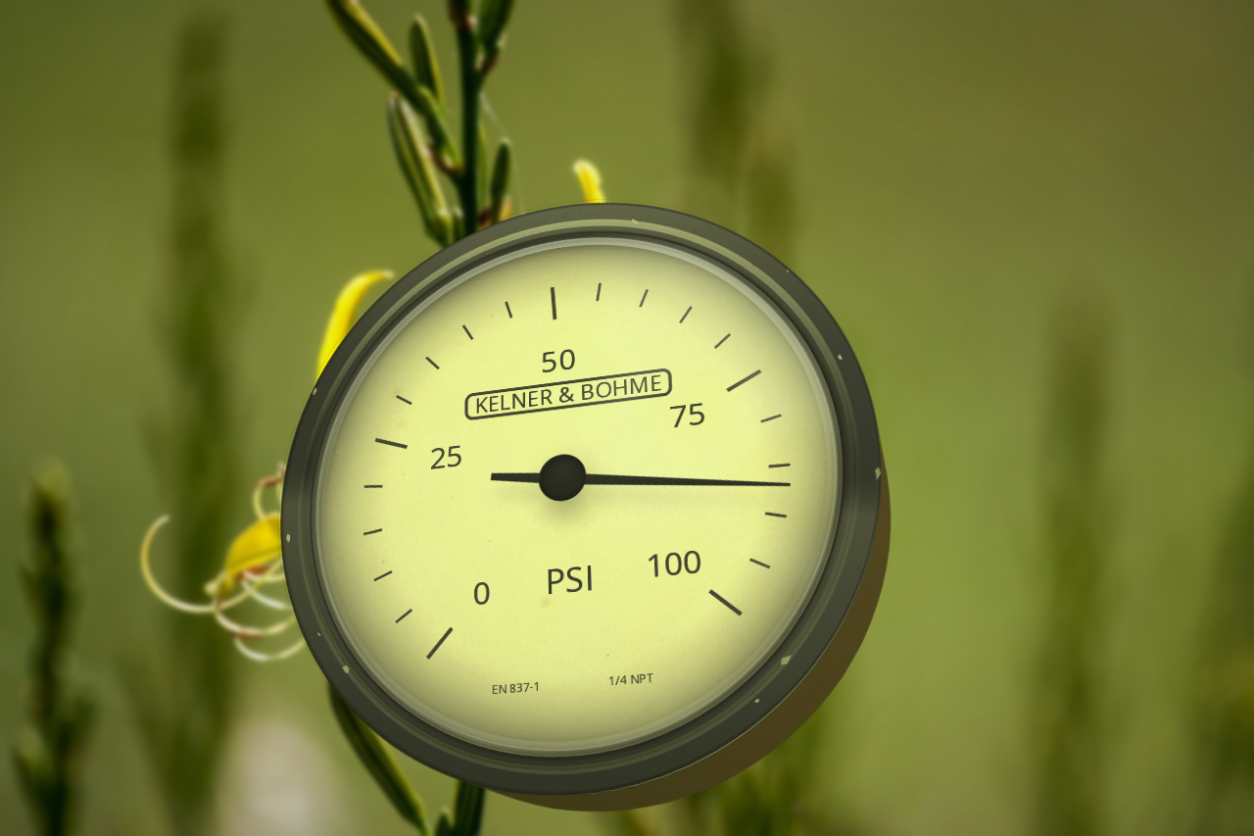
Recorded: 87.5 psi
